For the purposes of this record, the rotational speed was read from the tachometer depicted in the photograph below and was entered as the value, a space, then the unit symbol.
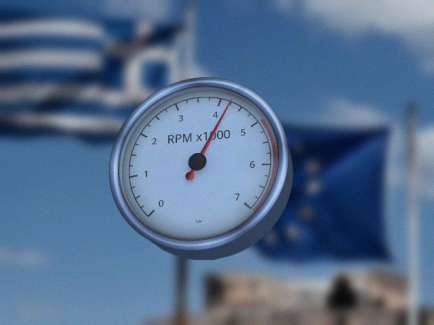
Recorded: 4250 rpm
